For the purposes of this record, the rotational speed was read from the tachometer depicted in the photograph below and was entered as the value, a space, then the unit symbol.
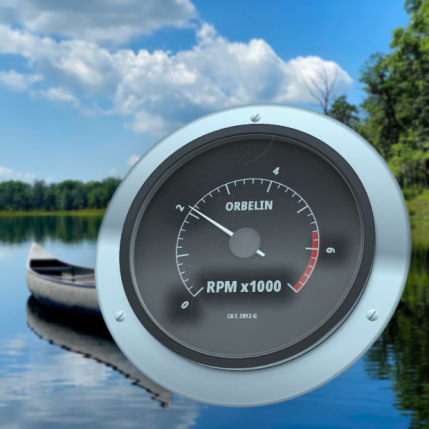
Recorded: 2100 rpm
